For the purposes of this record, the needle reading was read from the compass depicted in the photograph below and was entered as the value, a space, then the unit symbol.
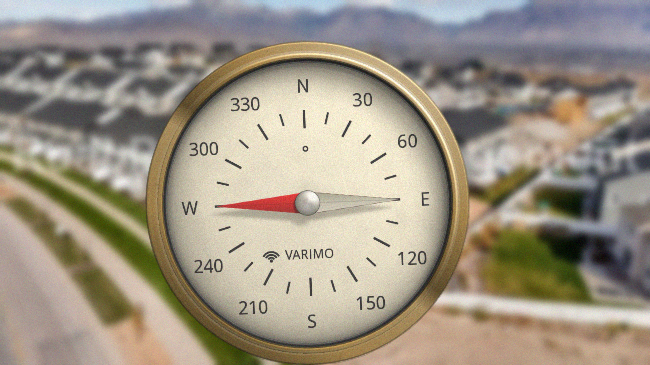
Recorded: 270 °
